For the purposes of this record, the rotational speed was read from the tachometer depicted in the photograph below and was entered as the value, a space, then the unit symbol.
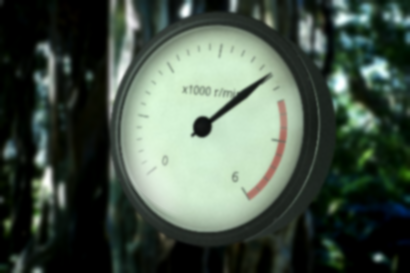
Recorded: 4000 rpm
